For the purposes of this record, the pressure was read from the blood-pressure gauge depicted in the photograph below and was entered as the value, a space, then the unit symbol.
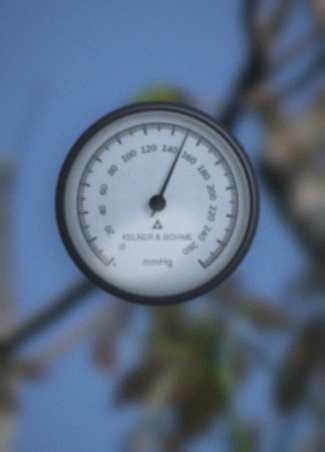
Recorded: 150 mmHg
